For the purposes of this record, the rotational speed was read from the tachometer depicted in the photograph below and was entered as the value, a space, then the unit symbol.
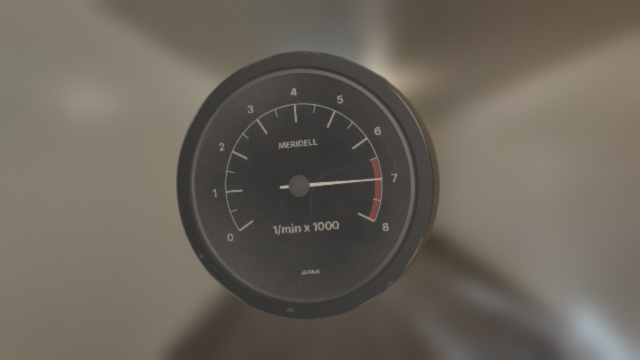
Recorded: 7000 rpm
